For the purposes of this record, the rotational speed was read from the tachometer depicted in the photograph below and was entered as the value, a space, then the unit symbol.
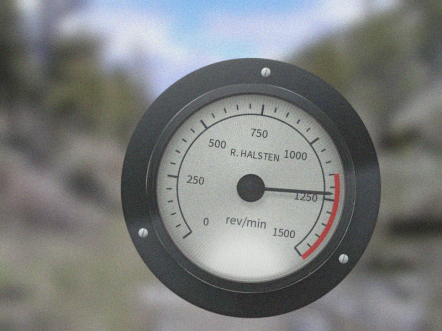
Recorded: 1225 rpm
